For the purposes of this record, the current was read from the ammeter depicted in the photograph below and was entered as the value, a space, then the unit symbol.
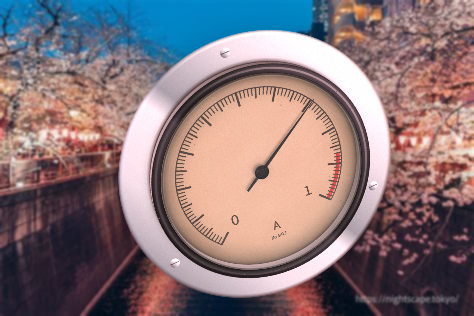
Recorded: 0.7 A
